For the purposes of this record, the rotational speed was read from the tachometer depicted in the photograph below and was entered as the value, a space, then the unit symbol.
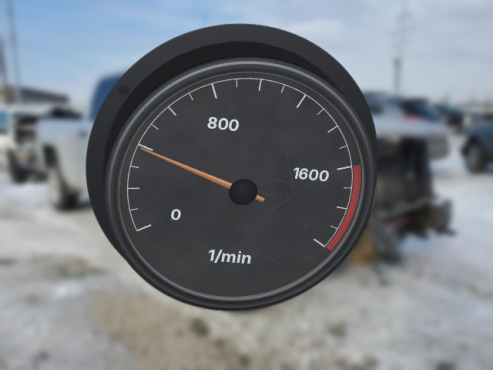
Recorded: 400 rpm
